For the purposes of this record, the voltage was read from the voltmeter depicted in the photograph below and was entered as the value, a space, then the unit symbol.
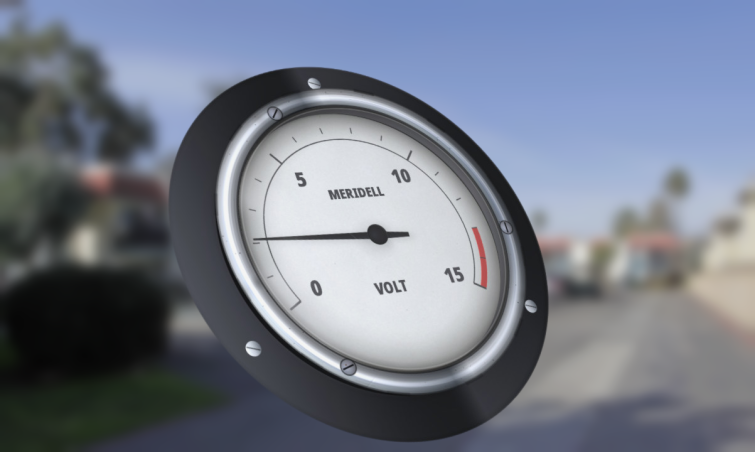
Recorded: 2 V
